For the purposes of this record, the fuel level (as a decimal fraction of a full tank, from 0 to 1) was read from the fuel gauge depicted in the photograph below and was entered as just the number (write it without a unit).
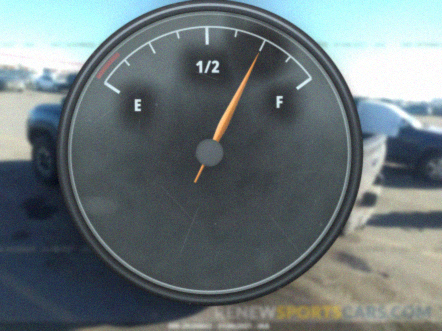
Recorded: 0.75
